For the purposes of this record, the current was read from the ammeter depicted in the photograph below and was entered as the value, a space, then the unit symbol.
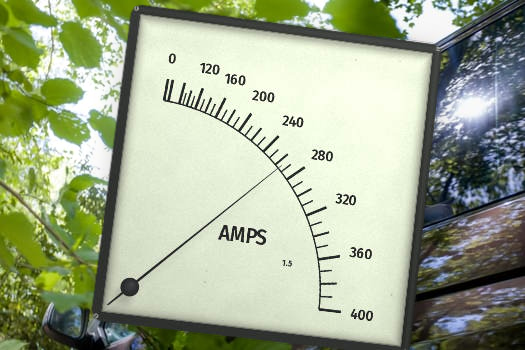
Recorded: 265 A
